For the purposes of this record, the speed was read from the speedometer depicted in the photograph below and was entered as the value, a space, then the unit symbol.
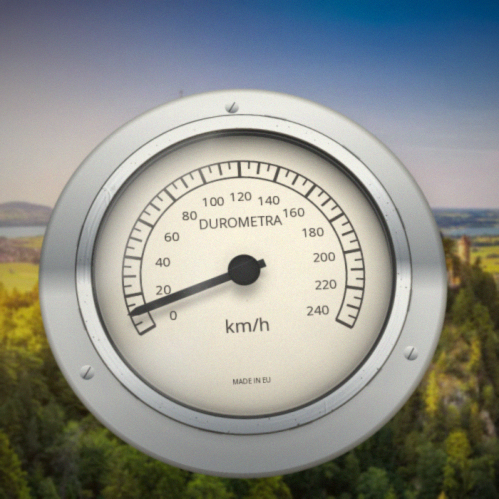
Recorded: 10 km/h
